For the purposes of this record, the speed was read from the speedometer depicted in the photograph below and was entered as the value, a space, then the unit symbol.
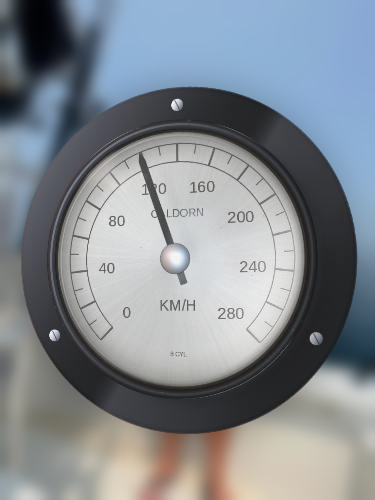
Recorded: 120 km/h
